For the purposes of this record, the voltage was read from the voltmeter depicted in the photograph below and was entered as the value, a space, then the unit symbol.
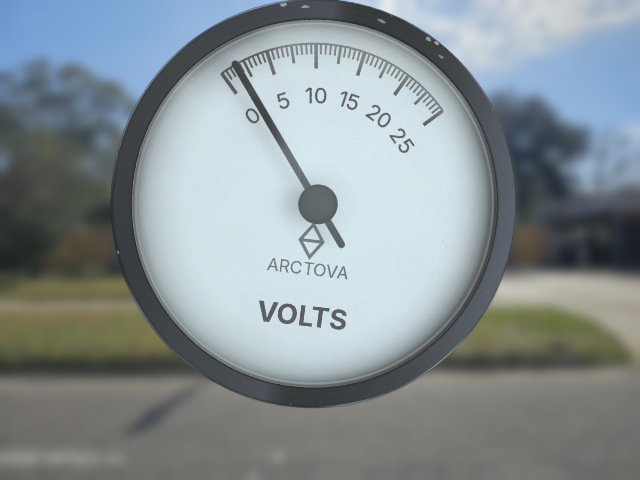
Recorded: 1.5 V
